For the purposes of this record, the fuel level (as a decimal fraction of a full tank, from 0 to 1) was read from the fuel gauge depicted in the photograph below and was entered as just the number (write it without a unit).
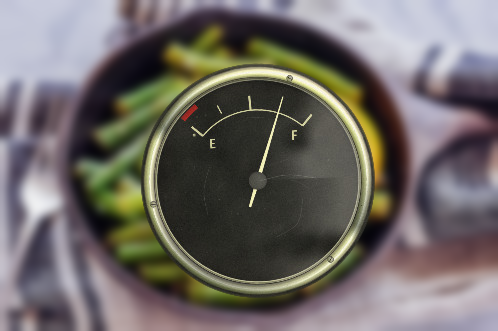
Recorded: 0.75
